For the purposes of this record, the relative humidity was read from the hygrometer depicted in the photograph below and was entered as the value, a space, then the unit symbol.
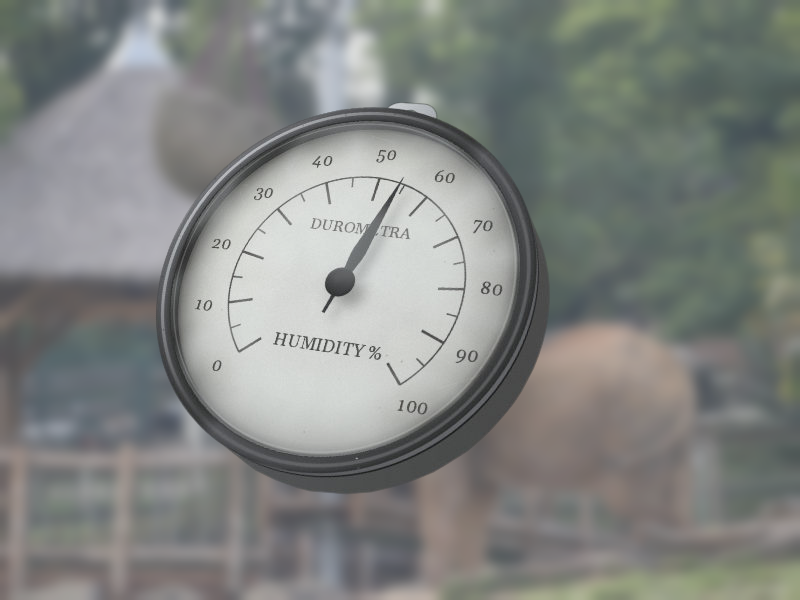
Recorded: 55 %
